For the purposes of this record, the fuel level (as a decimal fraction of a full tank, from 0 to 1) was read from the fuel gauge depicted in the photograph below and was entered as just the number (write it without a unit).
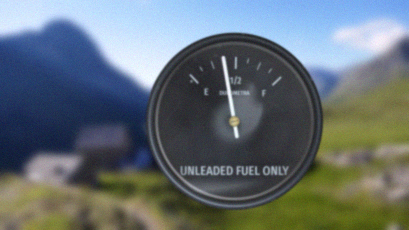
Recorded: 0.375
